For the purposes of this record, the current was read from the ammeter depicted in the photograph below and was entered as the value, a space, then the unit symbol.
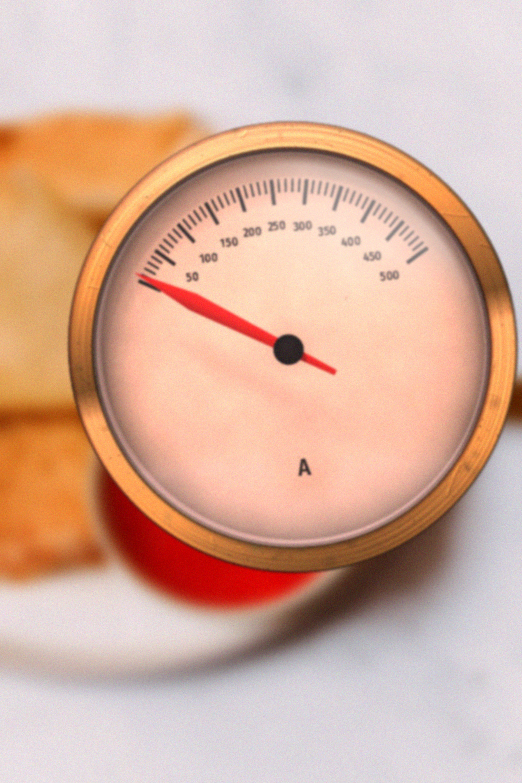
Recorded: 10 A
